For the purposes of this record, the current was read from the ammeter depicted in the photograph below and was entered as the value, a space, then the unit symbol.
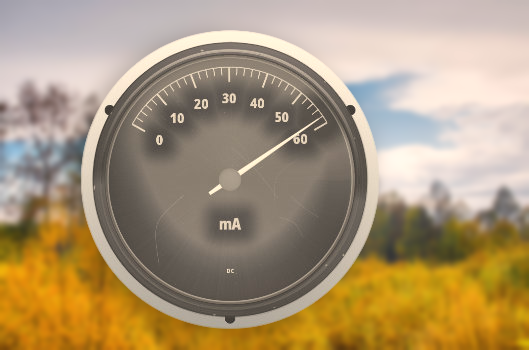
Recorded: 58 mA
